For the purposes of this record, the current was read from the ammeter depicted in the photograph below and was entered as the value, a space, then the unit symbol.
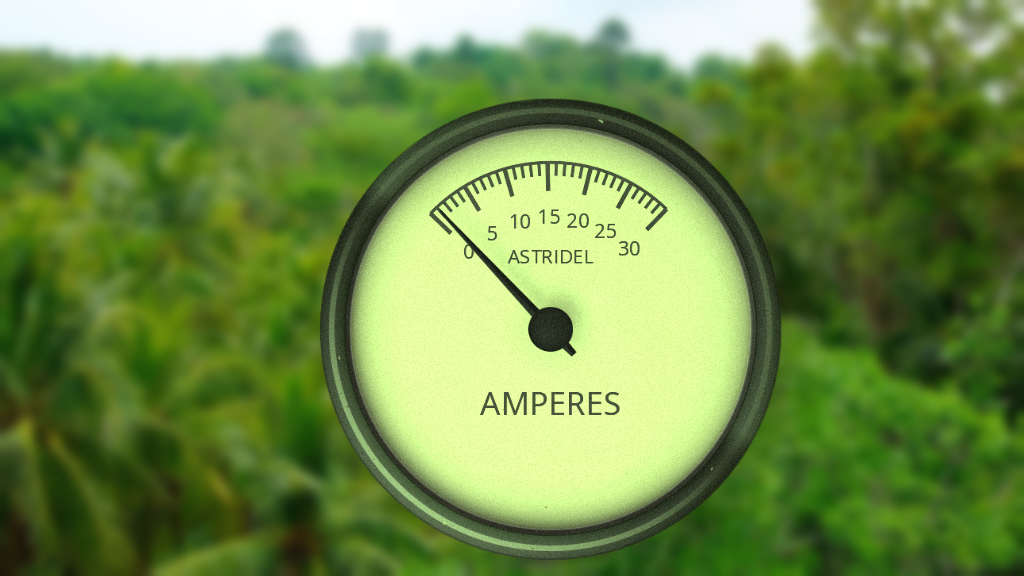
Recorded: 1 A
